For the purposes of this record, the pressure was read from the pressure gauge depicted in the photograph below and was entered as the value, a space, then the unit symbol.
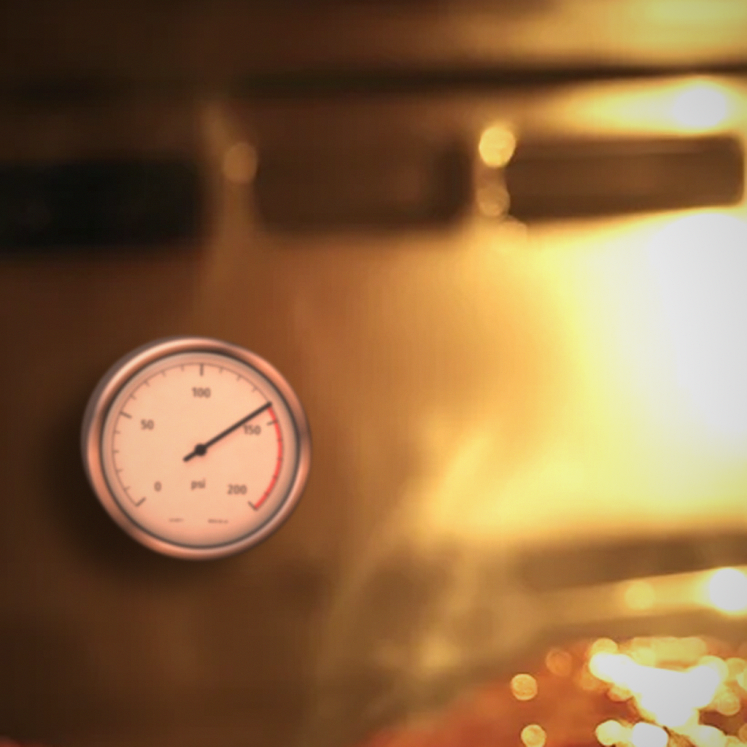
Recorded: 140 psi
